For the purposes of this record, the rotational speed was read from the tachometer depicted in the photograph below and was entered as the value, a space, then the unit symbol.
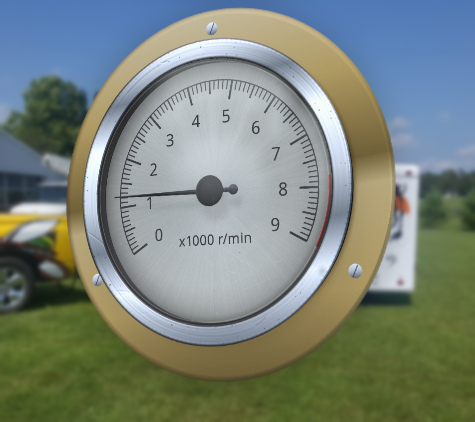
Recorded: 1200 rpm
